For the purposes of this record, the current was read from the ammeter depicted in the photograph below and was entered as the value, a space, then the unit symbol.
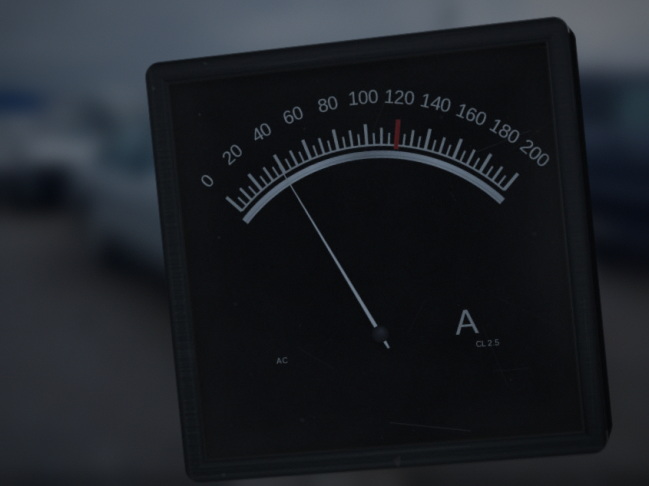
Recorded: 40 A
